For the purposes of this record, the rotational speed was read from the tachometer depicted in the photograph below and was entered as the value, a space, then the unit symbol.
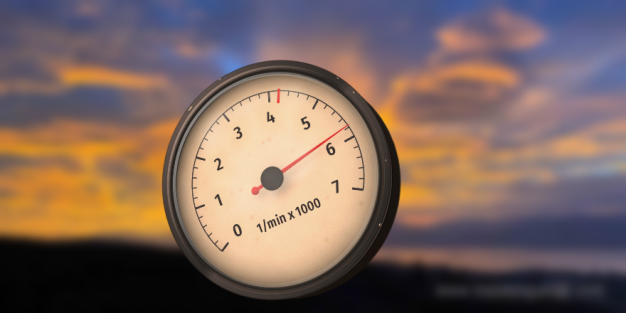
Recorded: 5800 rpm
